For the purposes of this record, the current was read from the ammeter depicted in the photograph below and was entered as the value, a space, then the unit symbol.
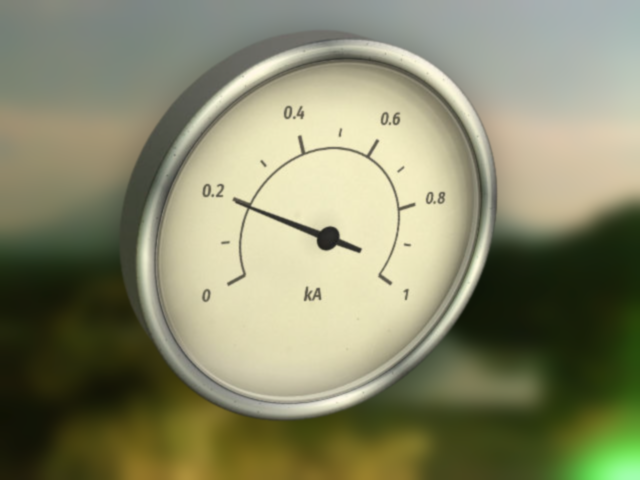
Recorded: 0.2 kA
